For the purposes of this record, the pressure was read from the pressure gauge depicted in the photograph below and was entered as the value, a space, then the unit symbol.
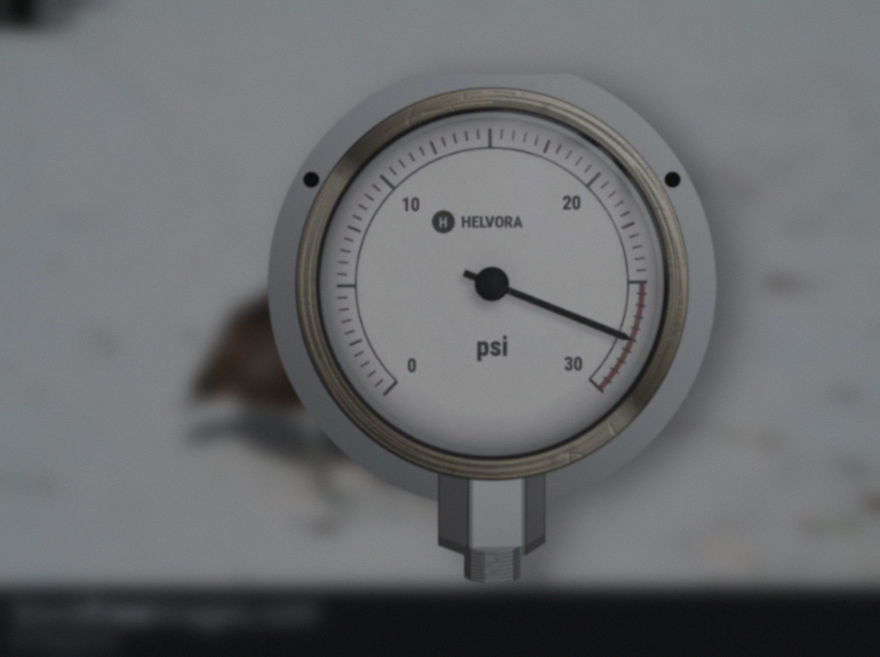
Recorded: 27.5 psi
